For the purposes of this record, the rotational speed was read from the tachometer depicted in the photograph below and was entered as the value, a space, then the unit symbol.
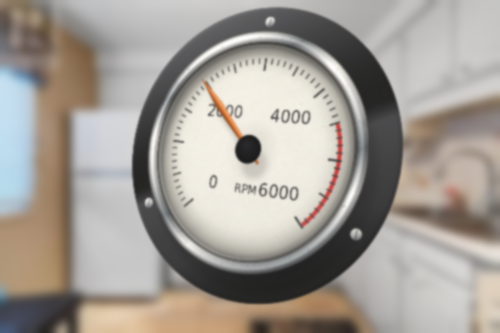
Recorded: 2000 rpm
